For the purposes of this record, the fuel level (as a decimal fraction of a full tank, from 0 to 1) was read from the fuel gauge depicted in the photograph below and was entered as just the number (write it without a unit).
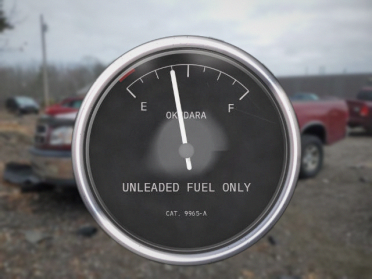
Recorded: 0.375
